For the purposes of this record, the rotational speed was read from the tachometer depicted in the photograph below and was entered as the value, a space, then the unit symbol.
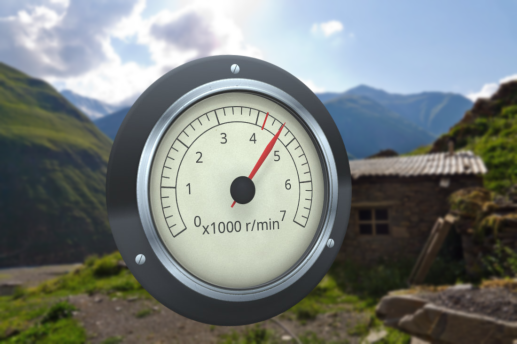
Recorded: 4600 rpm
